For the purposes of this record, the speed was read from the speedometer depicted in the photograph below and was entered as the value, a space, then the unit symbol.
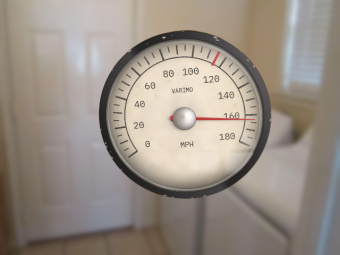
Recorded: 162.5 mph
